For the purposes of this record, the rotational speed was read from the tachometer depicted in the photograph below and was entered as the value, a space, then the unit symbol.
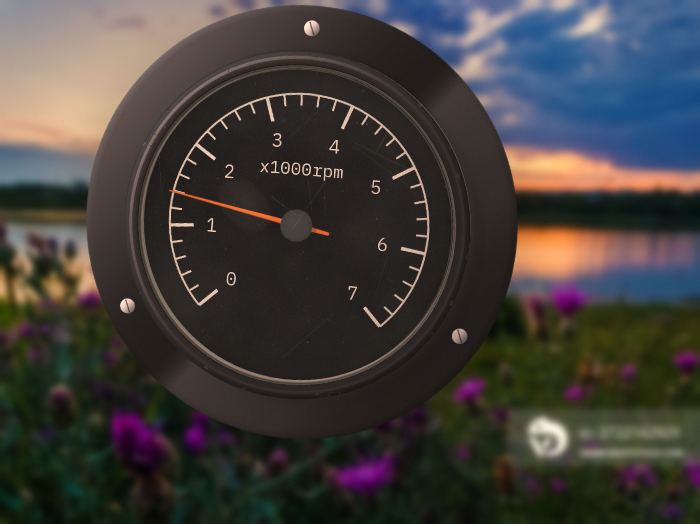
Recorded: 1400 rpm
